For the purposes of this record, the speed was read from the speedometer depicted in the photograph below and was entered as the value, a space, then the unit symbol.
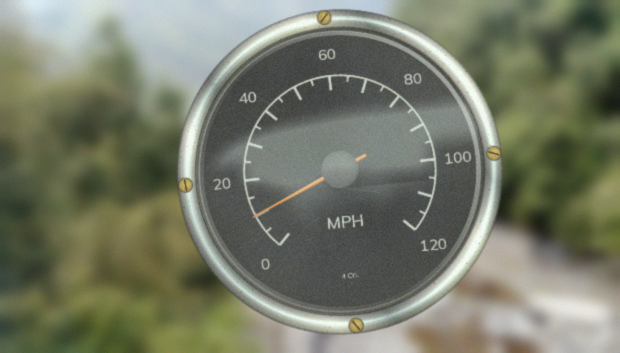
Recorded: 10 mph
